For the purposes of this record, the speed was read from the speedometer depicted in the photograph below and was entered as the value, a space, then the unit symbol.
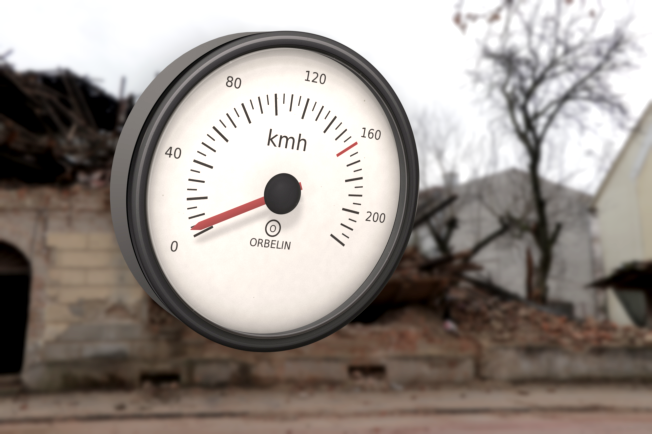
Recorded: 5 km/h
